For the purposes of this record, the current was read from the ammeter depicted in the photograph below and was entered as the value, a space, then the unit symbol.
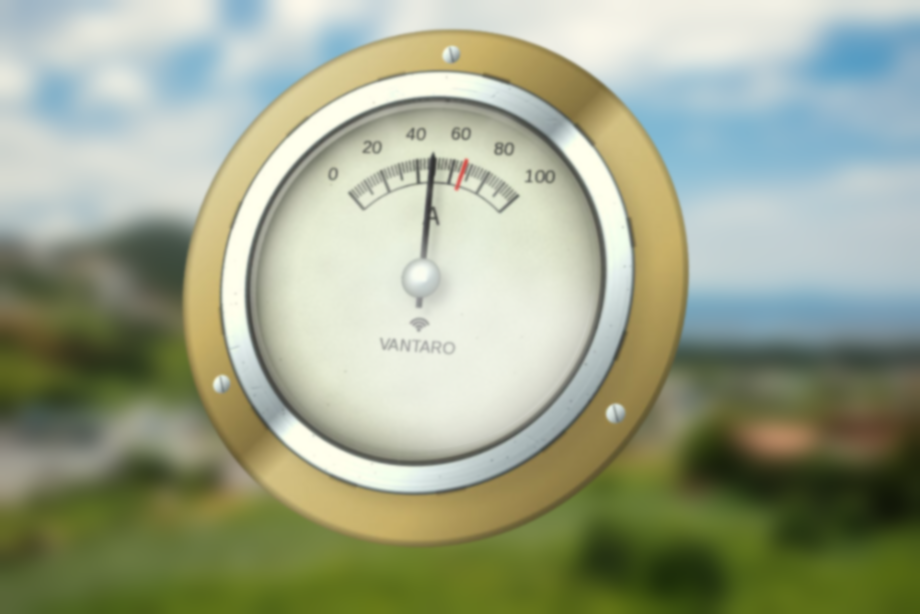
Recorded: 50 A
